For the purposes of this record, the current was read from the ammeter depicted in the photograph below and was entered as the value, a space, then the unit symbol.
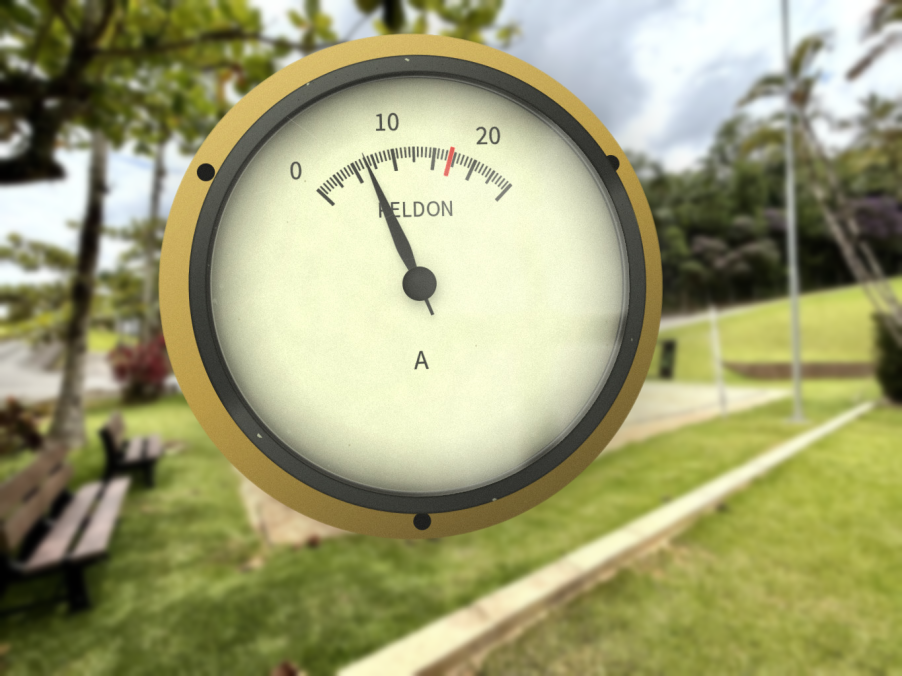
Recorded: 6.5 A
